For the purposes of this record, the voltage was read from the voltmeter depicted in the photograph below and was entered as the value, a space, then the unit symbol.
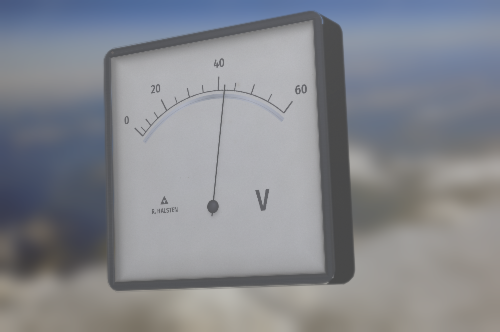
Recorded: 42.5 V
